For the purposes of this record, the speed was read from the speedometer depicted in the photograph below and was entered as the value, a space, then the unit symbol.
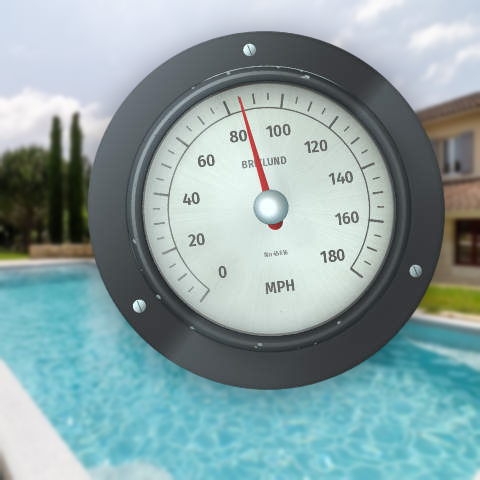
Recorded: 85 mph
